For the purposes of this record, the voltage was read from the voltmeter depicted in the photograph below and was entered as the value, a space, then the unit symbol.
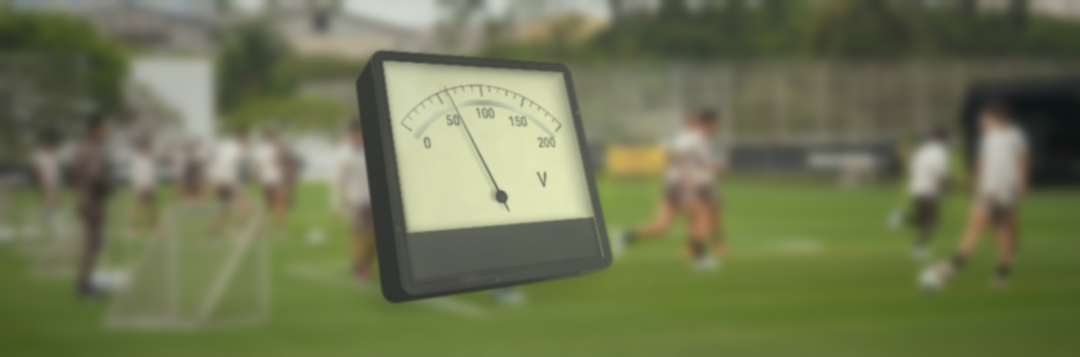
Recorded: 60 V
